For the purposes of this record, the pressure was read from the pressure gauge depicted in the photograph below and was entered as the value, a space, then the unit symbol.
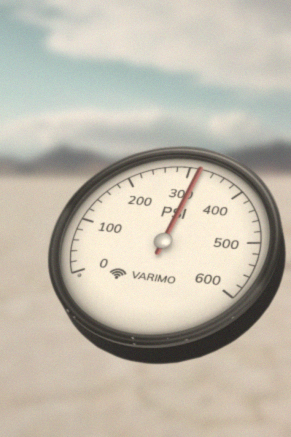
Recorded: 320 psi
